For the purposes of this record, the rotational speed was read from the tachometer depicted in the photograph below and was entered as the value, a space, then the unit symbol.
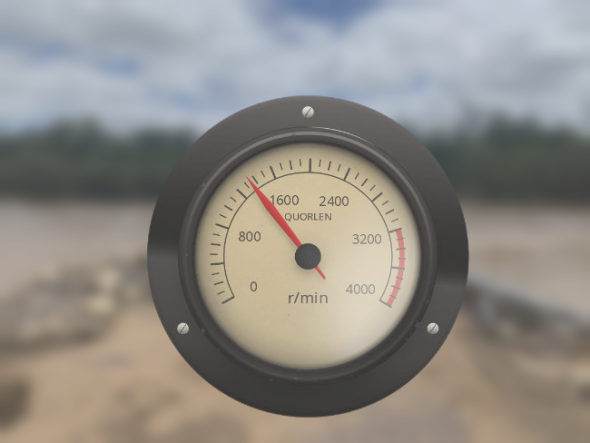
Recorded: 1350 rpm
